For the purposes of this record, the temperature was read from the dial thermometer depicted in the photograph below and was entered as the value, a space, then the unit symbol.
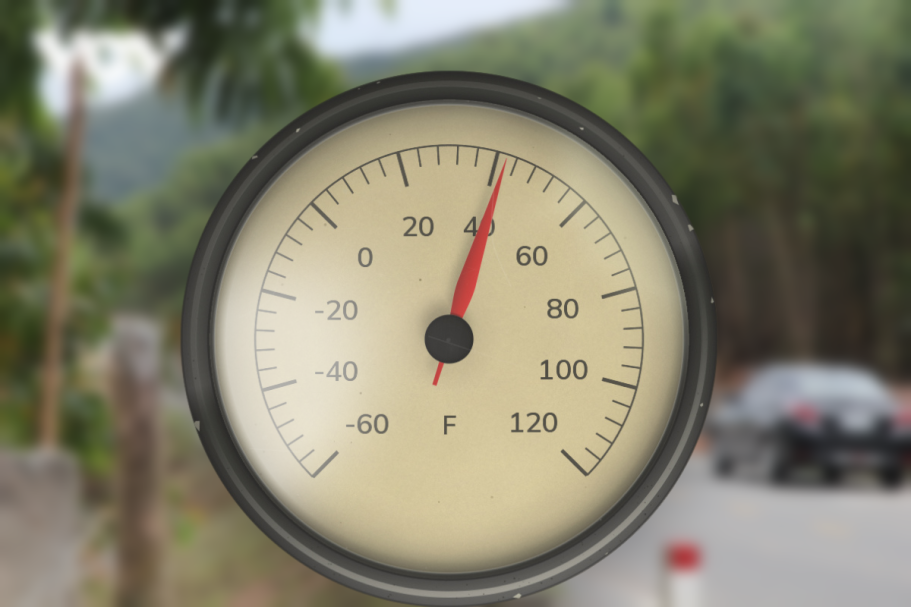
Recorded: 42 °F
